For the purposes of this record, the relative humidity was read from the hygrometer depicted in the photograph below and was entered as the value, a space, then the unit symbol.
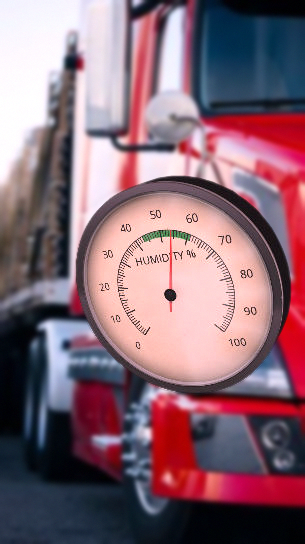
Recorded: 55 %
